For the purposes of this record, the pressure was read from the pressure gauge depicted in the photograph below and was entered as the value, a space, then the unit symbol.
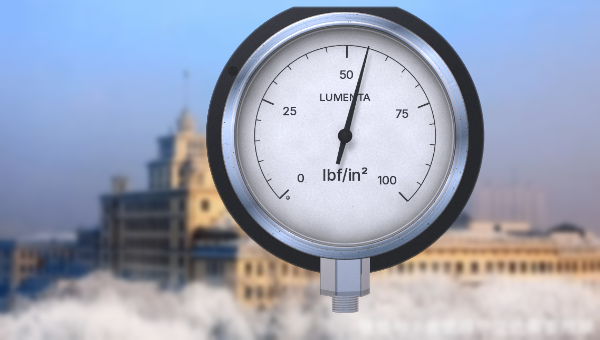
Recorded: 55 psi
